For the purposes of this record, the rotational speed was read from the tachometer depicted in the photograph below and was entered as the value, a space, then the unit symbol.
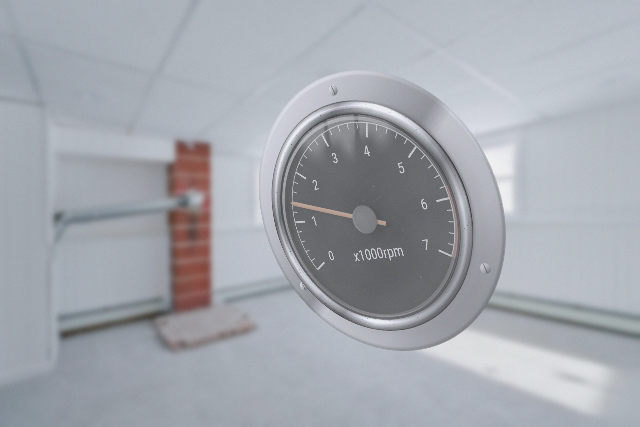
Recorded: 1400 rpm
